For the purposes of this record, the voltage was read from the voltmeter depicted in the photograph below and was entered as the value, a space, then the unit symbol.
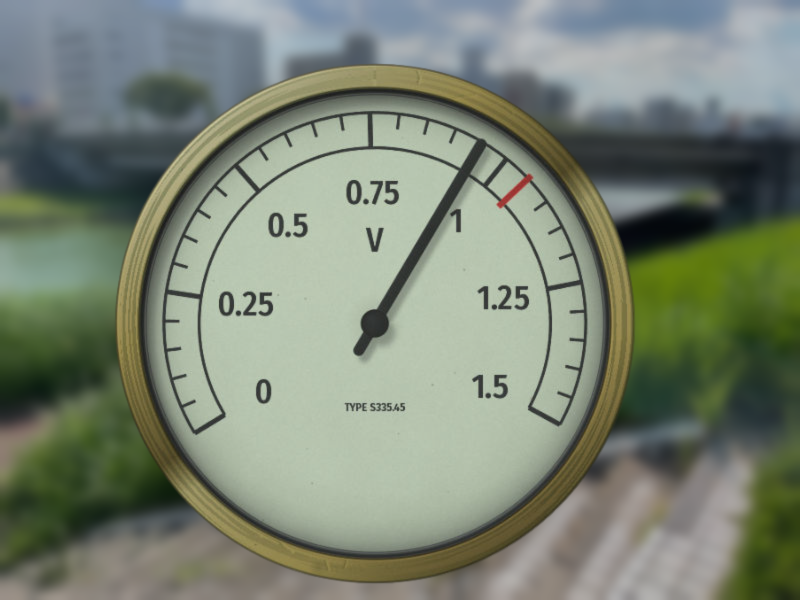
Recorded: 0.95 V
